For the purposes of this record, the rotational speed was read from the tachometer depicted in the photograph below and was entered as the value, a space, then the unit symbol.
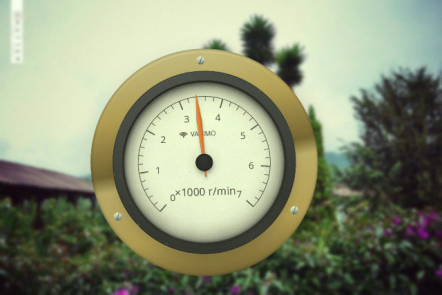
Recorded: 3400 rpm
